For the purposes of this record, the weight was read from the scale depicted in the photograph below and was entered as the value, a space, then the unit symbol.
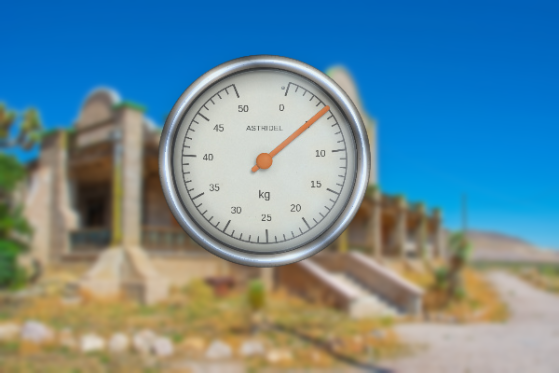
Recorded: 5 kg
